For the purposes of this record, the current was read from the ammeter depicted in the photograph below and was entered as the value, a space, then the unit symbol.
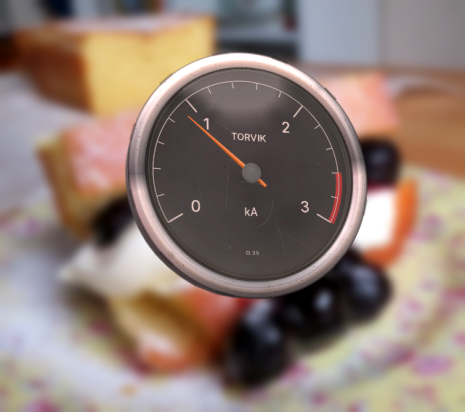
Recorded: 0.9 kA
